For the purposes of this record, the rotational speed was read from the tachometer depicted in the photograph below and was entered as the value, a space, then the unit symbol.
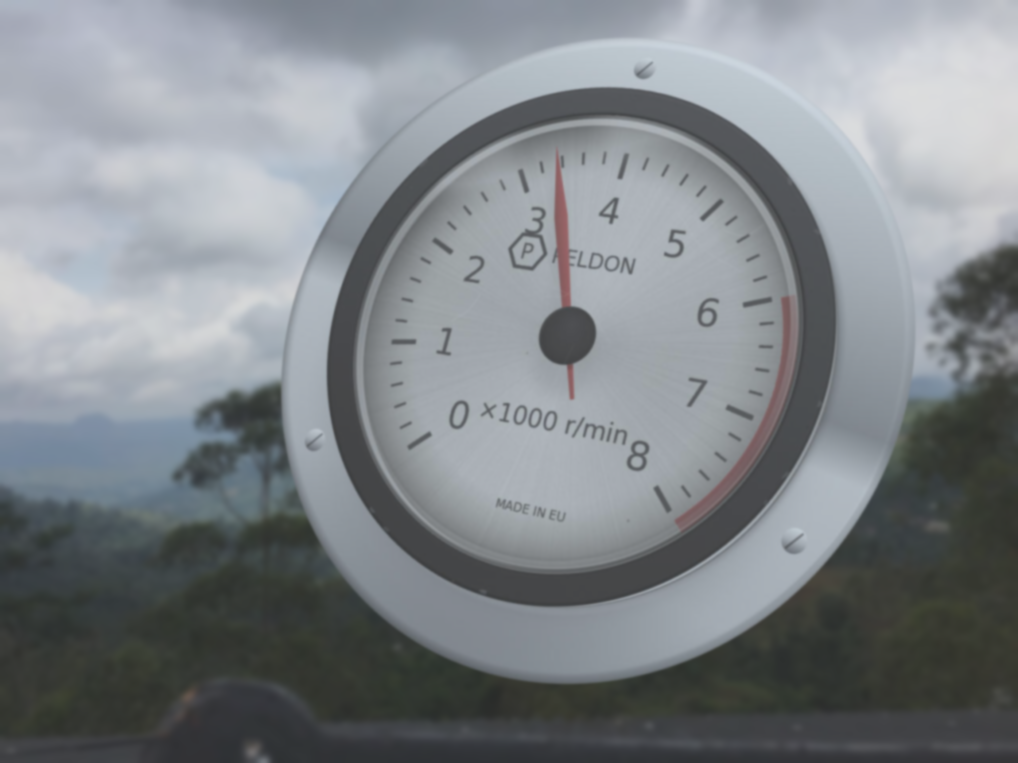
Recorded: 3400 rpm
